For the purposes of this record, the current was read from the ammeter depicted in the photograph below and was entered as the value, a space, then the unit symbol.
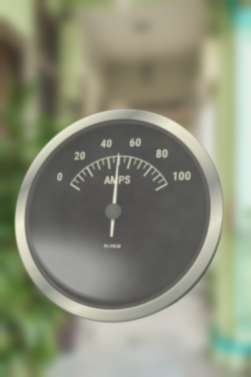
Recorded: 50 A
